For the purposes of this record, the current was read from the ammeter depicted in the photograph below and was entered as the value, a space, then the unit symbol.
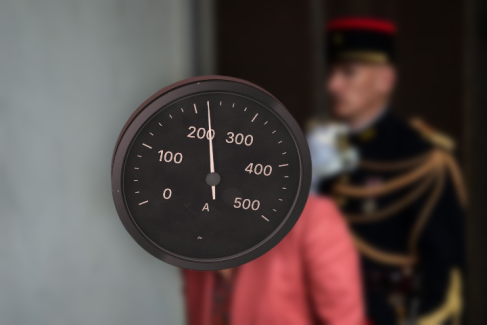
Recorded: 220 A
